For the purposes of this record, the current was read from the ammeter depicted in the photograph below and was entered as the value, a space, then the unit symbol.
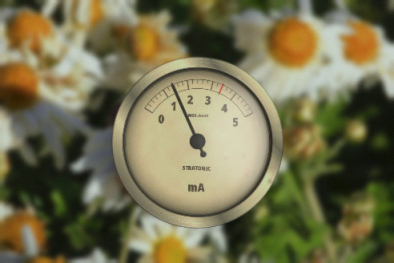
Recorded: 1.4 mA
